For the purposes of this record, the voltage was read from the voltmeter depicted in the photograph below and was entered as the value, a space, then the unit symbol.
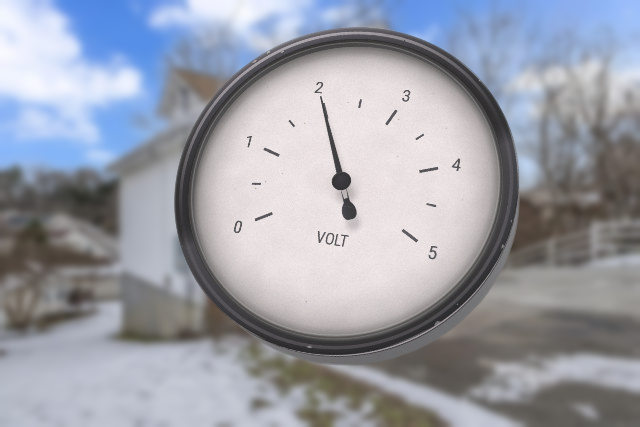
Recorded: 2 V
